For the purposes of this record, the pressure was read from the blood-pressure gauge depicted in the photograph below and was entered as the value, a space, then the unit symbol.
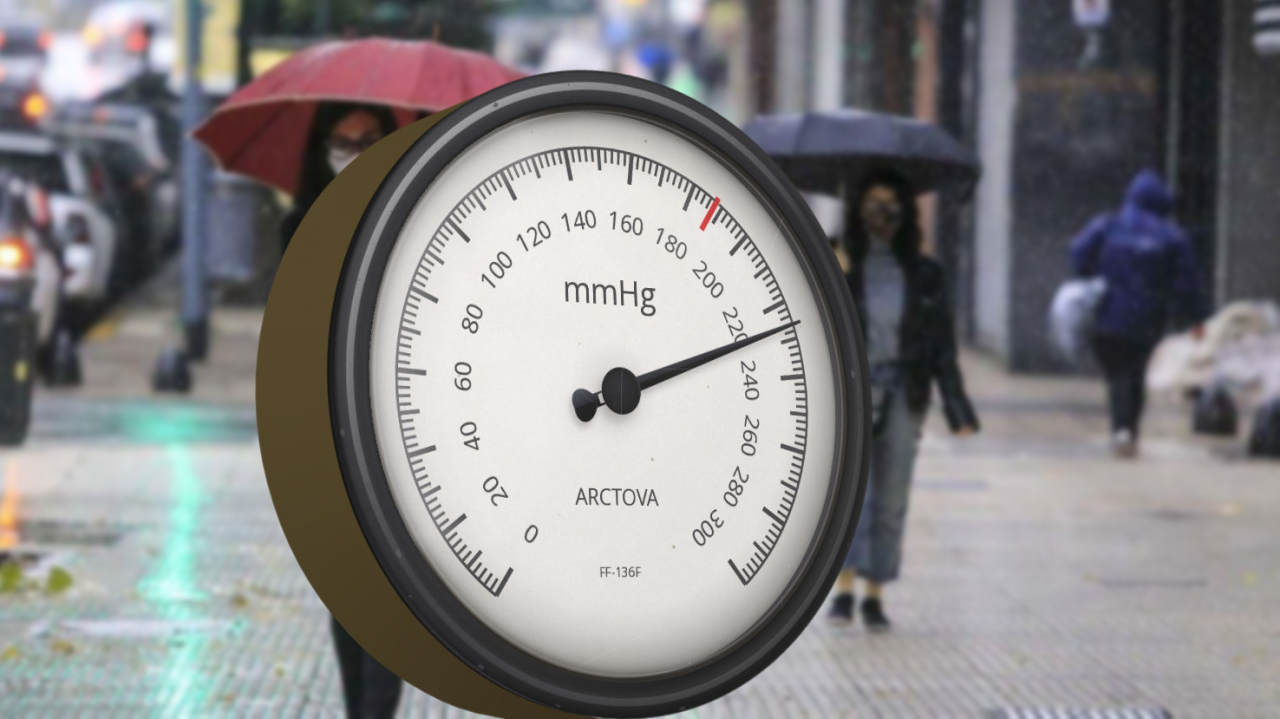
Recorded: 226 mmHg
